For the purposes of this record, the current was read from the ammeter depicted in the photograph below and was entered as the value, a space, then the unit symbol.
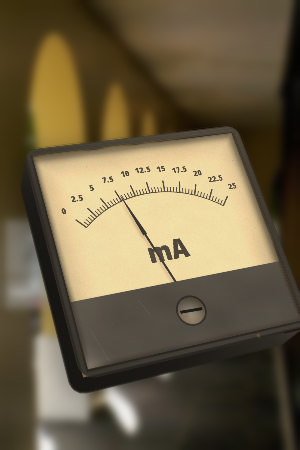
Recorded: 7.5 mA
